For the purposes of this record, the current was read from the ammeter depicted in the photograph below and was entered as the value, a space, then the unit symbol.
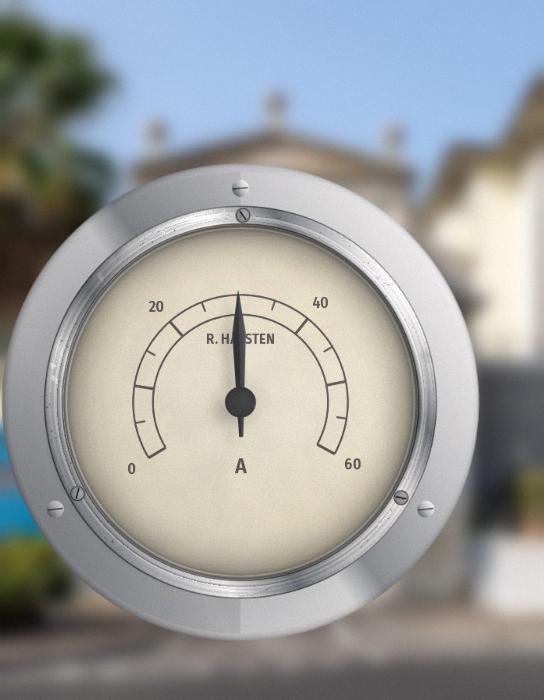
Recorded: 30 A
